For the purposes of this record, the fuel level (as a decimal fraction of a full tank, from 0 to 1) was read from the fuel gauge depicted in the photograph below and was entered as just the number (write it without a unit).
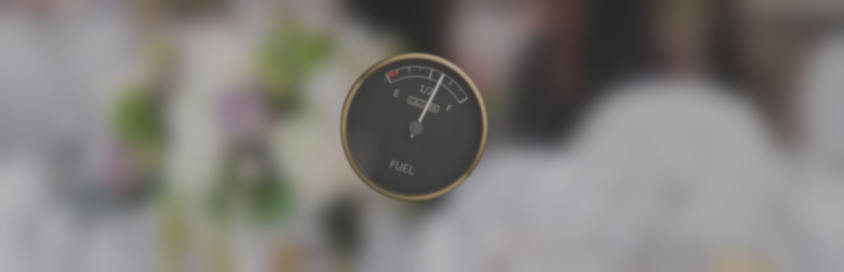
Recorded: 0.625
